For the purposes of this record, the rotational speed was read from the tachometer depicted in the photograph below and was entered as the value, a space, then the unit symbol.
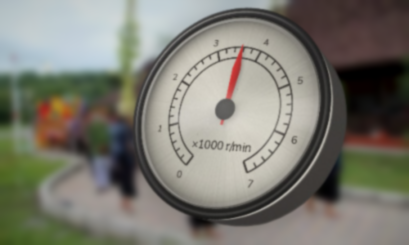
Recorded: 3600 rpm
